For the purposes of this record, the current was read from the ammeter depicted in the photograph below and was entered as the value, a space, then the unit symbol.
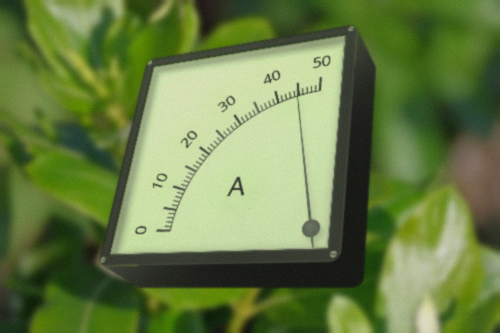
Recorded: 45 A
